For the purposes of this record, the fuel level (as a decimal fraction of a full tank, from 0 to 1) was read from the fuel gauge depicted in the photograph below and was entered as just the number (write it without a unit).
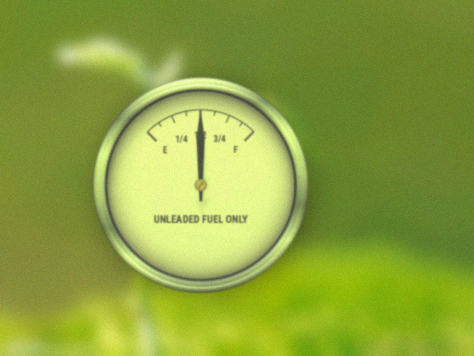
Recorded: 0.5
